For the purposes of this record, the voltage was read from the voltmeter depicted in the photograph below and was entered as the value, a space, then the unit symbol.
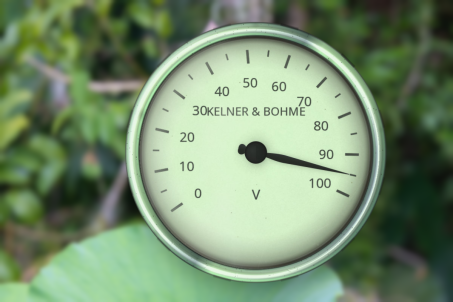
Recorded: 95 V
